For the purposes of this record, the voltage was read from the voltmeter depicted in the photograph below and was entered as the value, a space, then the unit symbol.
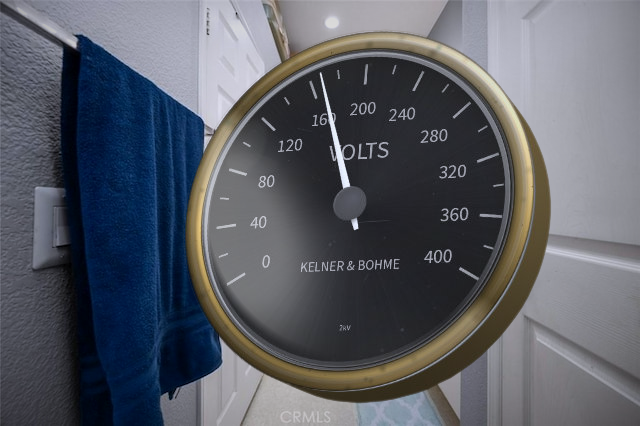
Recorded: 170 V
